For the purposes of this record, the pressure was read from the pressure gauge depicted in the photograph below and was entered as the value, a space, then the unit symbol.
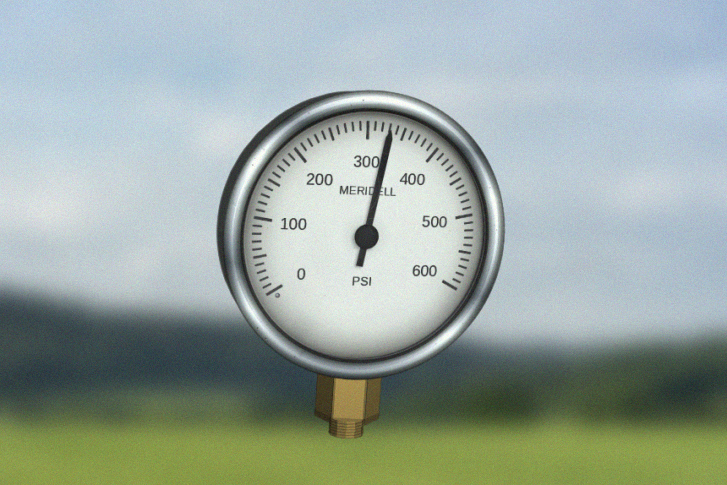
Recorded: 330 psi
